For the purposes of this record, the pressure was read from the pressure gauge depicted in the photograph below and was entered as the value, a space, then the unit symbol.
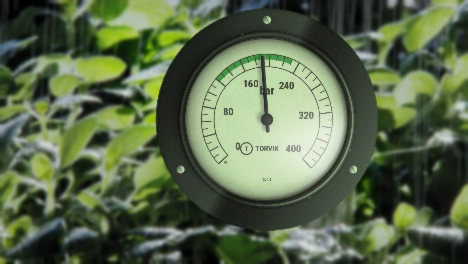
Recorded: 190 bar
